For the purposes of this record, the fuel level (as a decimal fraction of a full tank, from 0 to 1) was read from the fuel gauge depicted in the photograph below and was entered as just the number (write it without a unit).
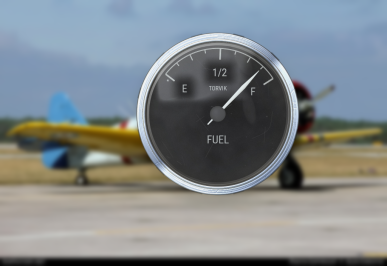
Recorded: 0.875
